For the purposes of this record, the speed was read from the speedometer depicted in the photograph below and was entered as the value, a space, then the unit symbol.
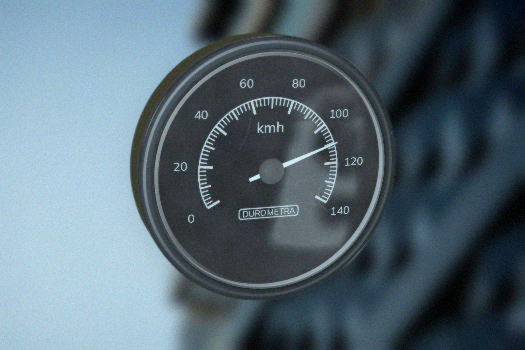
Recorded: 110 km/h
